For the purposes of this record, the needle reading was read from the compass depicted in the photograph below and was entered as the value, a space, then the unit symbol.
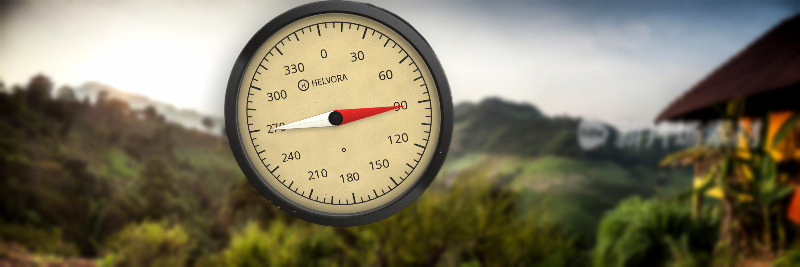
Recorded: 90 °
